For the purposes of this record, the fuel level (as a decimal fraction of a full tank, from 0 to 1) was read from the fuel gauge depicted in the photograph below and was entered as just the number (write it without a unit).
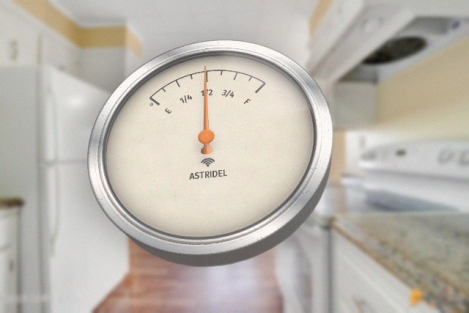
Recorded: 0.5
